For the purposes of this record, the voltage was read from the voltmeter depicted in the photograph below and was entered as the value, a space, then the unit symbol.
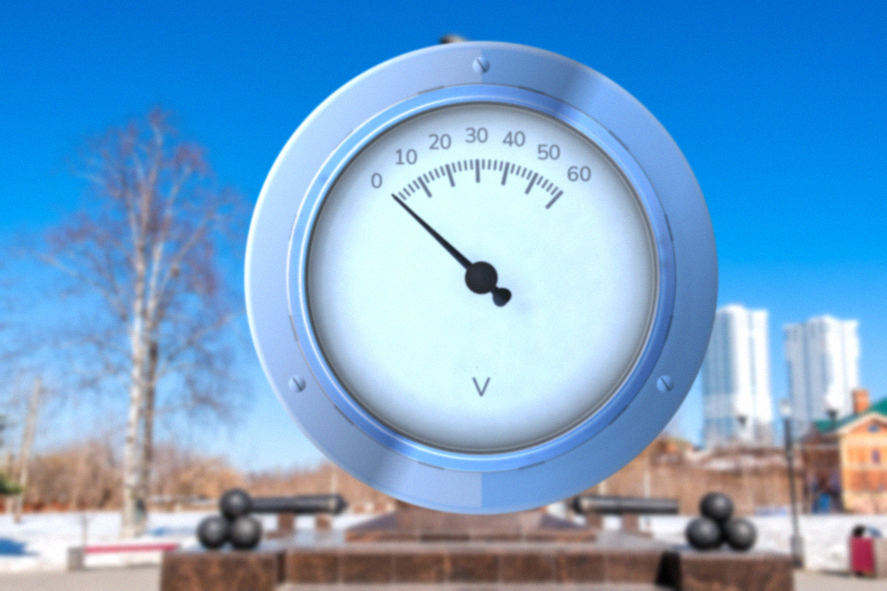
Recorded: 0 V
